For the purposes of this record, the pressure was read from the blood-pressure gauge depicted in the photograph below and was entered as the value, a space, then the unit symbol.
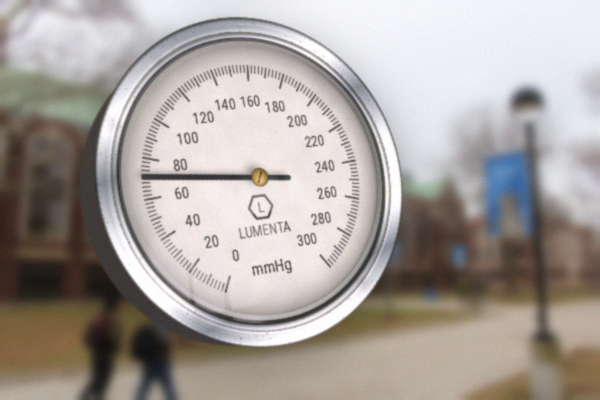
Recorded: 70 mmHg
